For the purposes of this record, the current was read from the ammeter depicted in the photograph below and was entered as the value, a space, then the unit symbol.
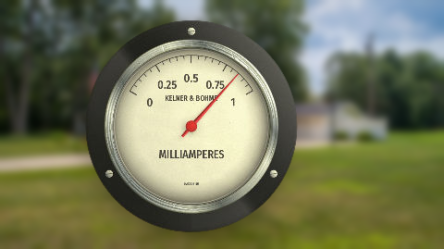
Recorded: 0.85 mA
